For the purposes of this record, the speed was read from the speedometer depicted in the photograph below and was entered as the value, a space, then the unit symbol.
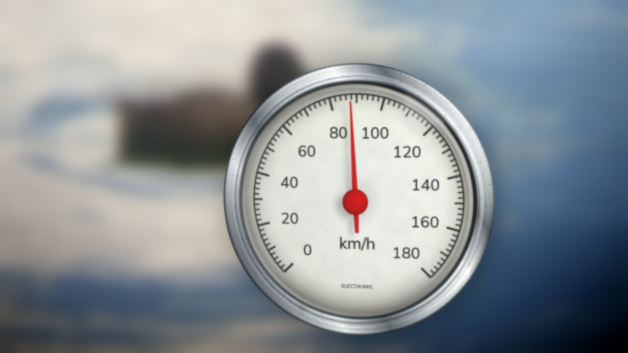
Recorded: 88 km/h
